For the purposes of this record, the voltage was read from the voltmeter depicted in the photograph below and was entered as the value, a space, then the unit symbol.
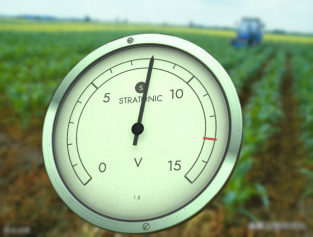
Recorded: 8 V
